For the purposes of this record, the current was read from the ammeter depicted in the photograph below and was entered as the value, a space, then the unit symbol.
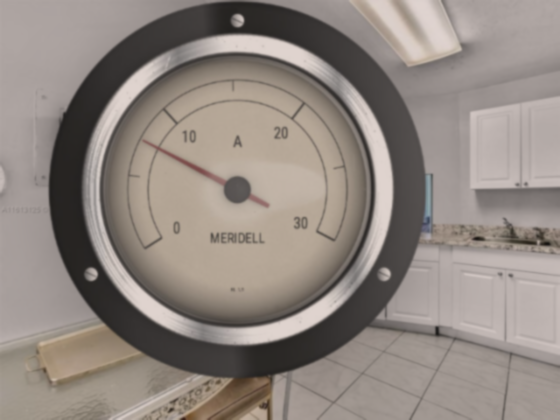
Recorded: 7.5 A
